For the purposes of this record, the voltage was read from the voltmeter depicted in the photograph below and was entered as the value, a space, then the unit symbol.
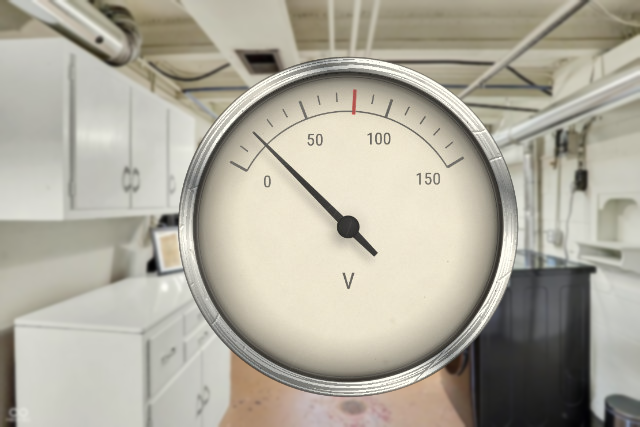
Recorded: 20 V
